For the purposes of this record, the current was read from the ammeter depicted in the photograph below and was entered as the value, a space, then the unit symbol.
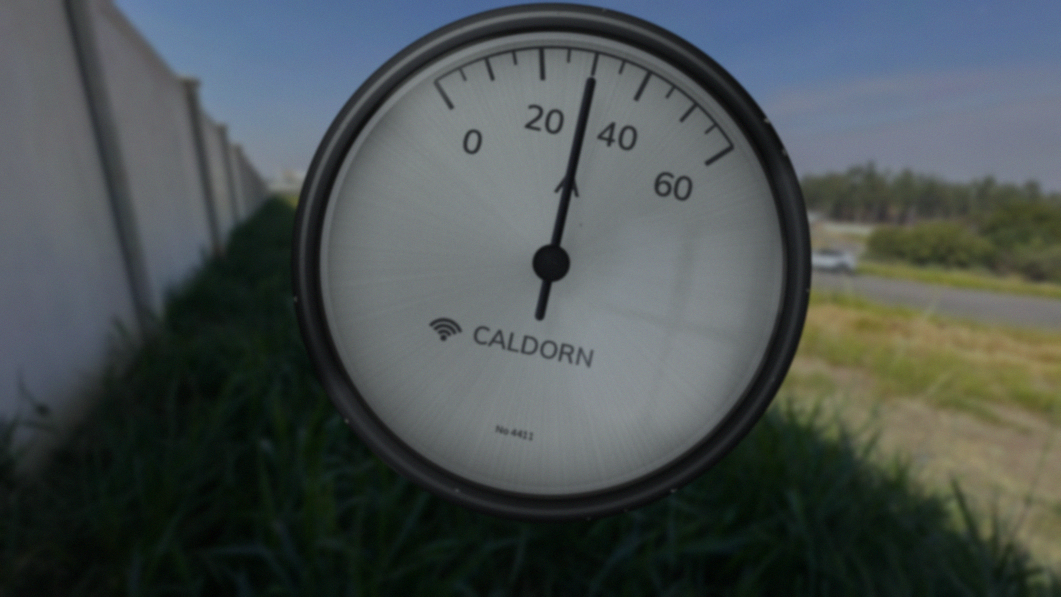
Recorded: 30 A
